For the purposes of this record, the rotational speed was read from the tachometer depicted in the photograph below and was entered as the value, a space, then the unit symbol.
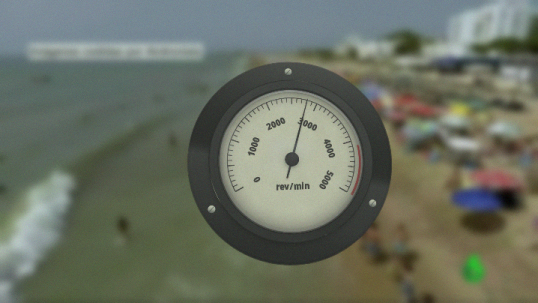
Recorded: 2800 rpm
